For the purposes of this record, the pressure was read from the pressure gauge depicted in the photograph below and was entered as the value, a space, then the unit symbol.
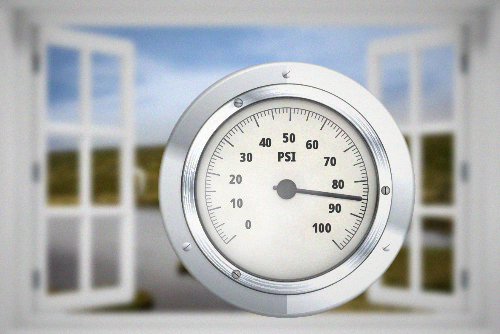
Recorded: 85 psi
